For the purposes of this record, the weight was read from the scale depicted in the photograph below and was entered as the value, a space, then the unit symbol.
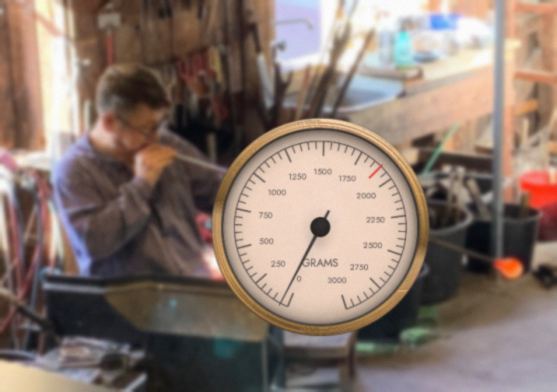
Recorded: 50 g
